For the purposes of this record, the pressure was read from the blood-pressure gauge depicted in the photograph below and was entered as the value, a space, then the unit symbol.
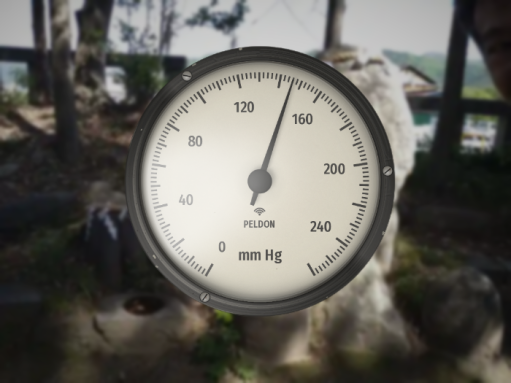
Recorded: 146 mmHg
